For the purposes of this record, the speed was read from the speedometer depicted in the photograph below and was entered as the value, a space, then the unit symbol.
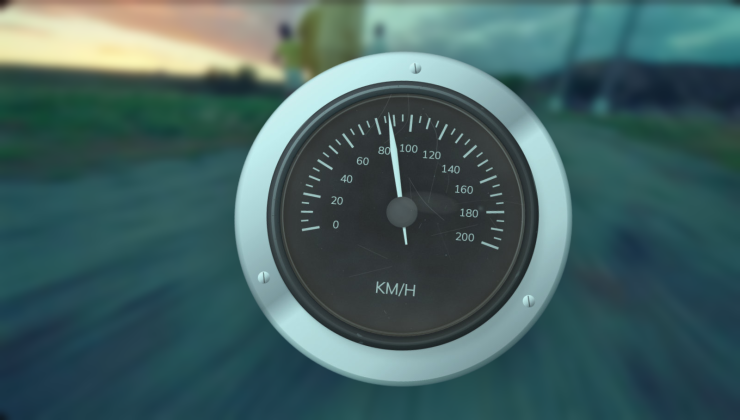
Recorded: 87.5 km/h
